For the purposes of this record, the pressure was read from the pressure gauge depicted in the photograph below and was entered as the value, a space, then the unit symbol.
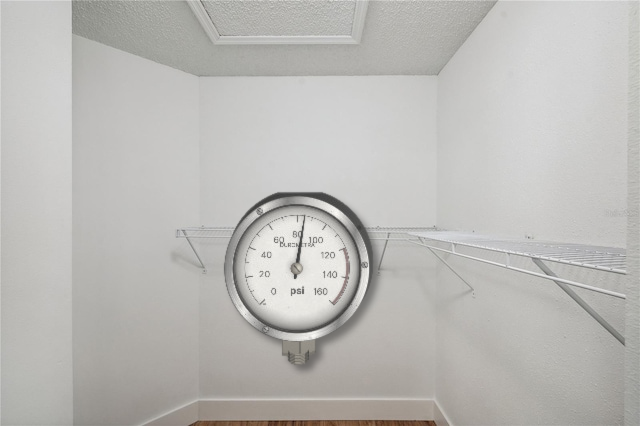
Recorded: 85 psi
